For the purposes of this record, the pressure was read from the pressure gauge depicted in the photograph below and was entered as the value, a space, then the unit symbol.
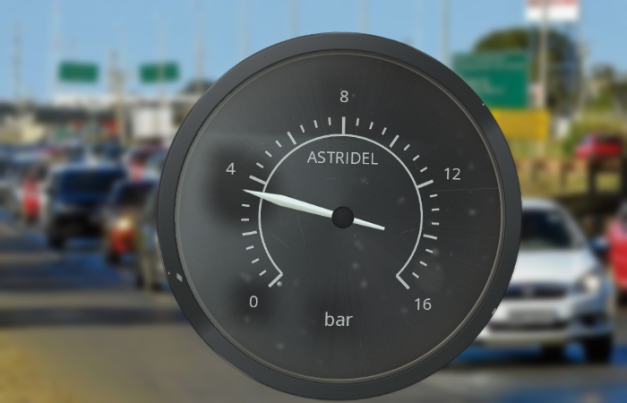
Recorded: 3.5 bar
